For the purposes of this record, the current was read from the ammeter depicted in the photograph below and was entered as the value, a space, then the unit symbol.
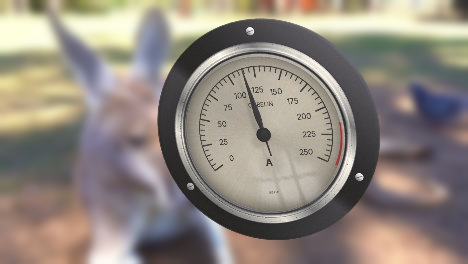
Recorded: 115 A
